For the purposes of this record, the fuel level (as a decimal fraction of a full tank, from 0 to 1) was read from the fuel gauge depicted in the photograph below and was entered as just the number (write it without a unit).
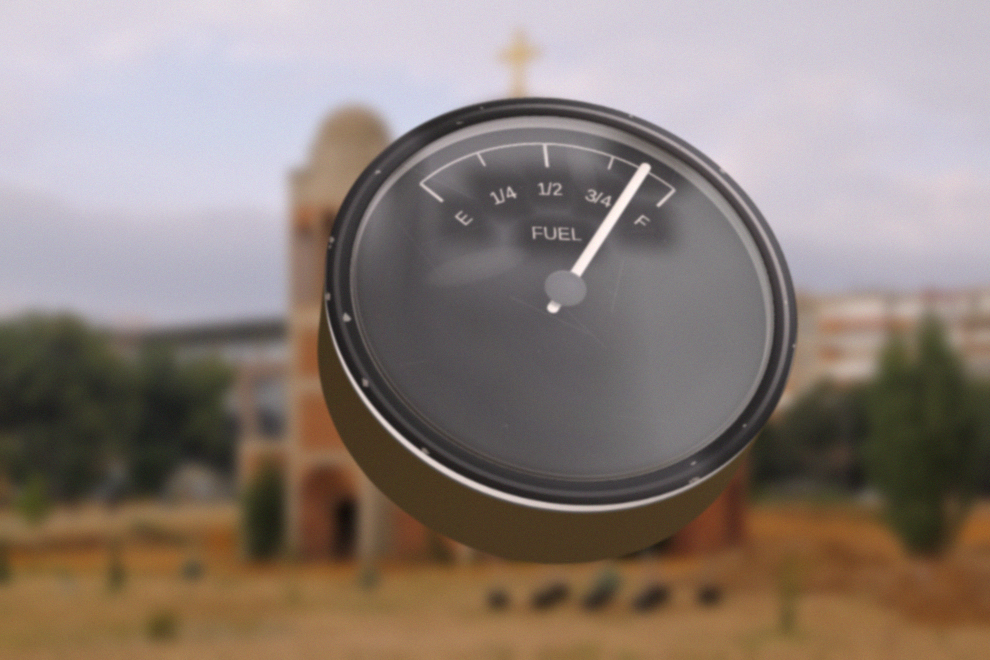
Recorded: 0.875
